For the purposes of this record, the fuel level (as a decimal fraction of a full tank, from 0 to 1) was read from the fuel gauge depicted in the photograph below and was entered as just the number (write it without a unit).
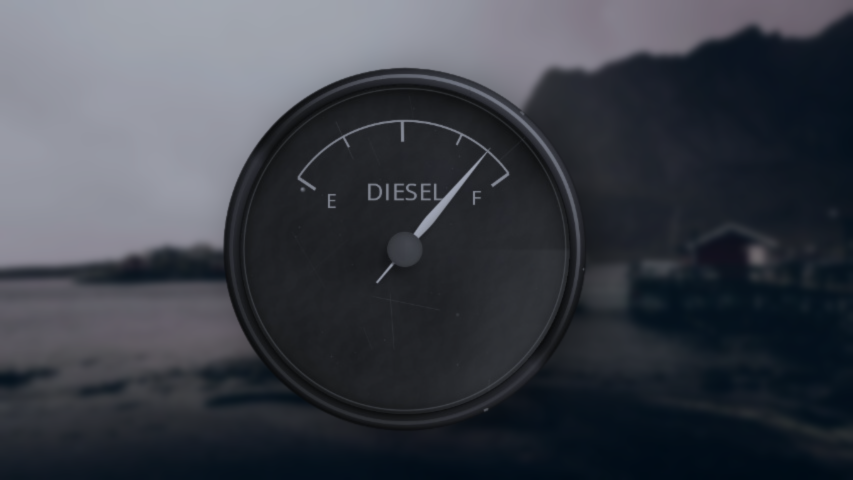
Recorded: 0.875
